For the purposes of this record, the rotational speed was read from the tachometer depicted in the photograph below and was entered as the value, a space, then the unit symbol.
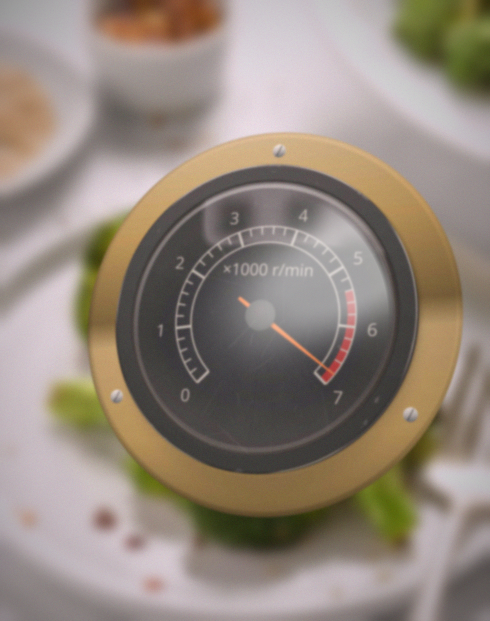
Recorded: 6800 rpm
